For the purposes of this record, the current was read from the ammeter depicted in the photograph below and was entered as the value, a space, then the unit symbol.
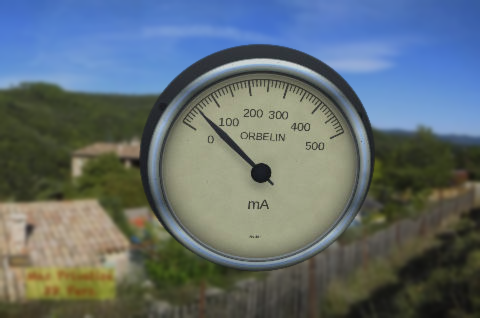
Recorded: 50 mA
